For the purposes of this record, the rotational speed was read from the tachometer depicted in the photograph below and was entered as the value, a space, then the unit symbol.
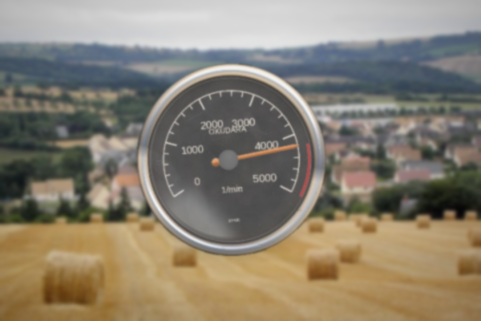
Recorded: 4200 rpm
